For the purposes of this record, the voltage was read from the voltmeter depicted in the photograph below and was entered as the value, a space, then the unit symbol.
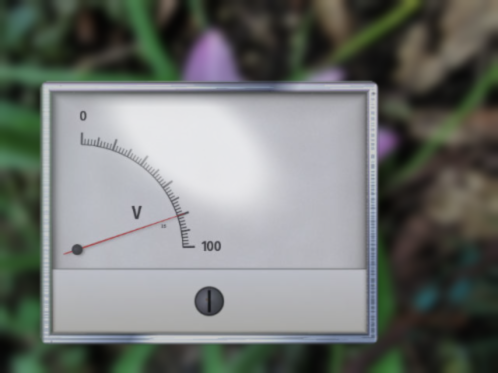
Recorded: 80 V
